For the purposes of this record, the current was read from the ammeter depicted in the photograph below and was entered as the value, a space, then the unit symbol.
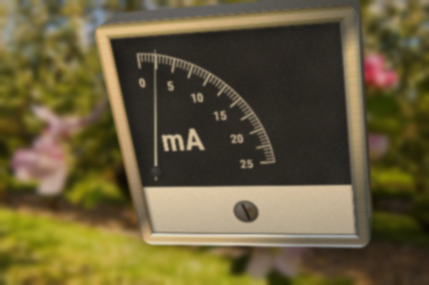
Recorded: 2.5 mA
